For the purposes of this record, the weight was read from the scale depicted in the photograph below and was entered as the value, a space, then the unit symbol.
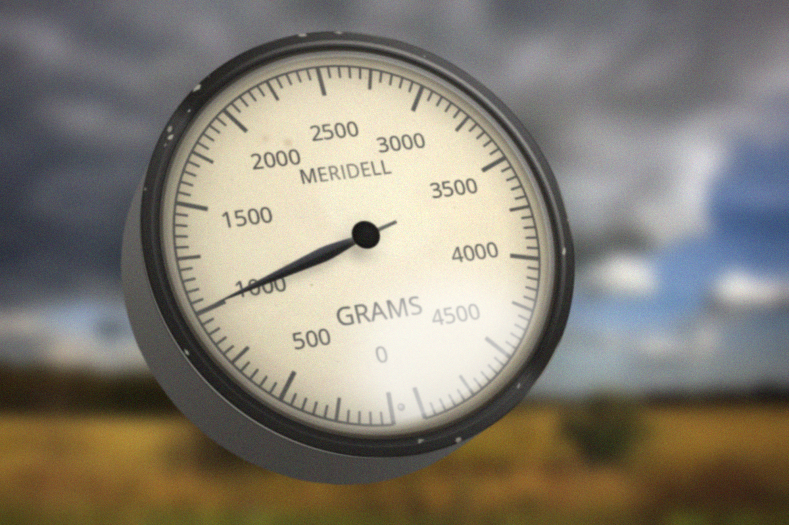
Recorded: 1000 g
